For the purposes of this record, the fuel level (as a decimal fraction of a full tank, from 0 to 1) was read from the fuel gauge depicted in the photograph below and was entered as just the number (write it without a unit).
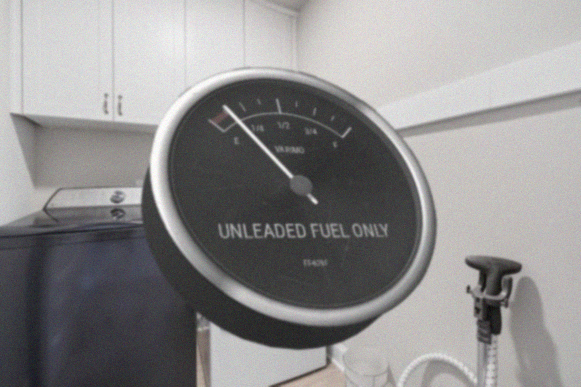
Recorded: 0.125
